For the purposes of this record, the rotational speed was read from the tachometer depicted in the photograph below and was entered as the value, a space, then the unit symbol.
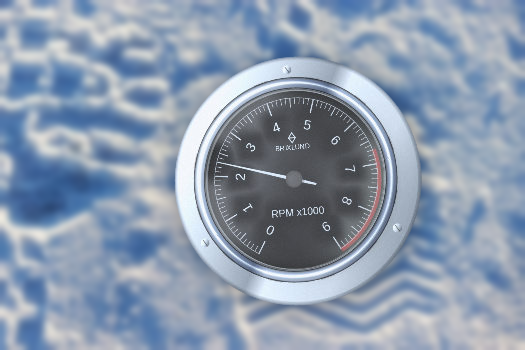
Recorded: 2300 rpm
